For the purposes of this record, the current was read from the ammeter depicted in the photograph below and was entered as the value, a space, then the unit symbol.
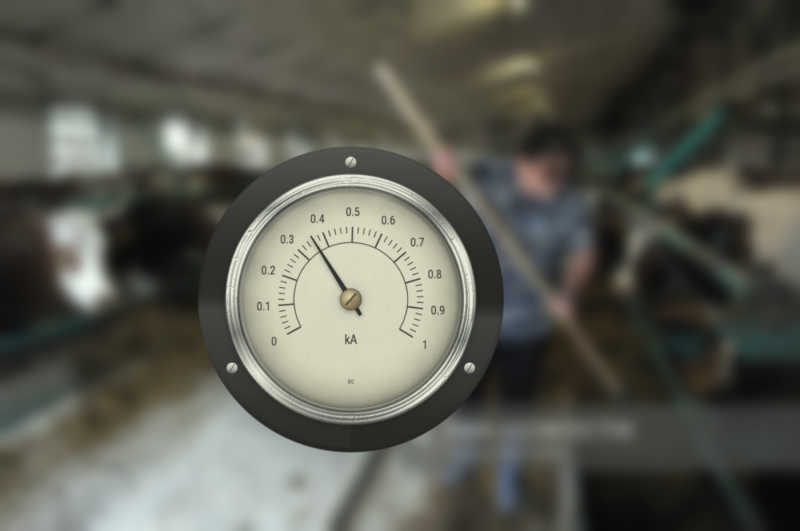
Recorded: 0.36 kA
